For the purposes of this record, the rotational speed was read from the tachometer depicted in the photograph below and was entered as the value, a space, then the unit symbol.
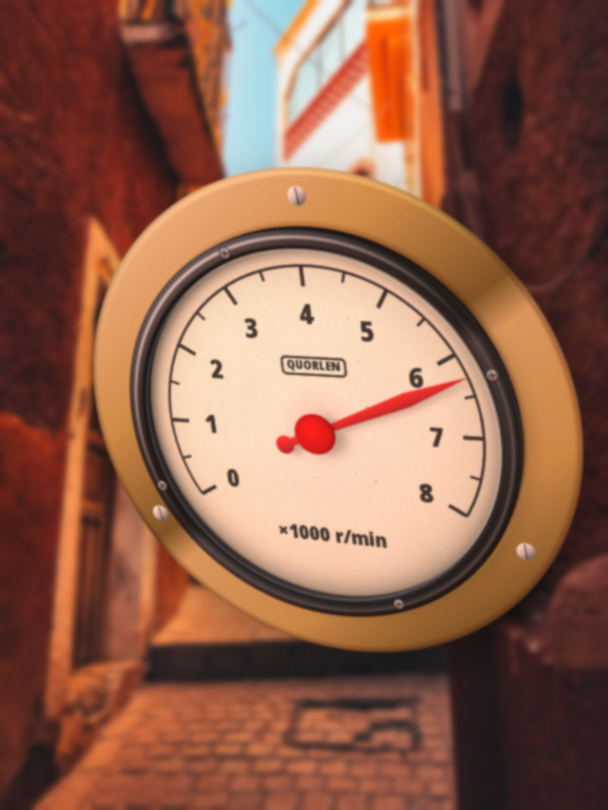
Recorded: 6250 rpm
